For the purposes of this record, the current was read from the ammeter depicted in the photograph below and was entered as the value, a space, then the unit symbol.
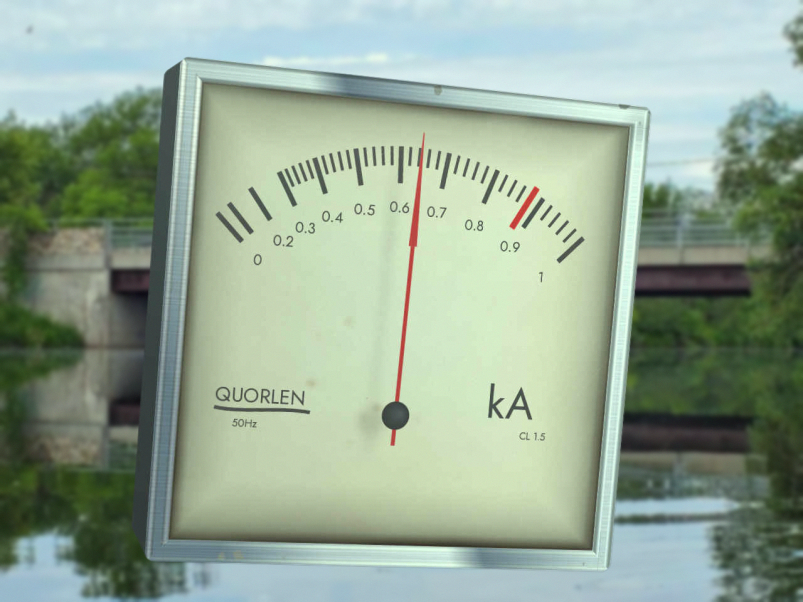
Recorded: 0.64 kA
